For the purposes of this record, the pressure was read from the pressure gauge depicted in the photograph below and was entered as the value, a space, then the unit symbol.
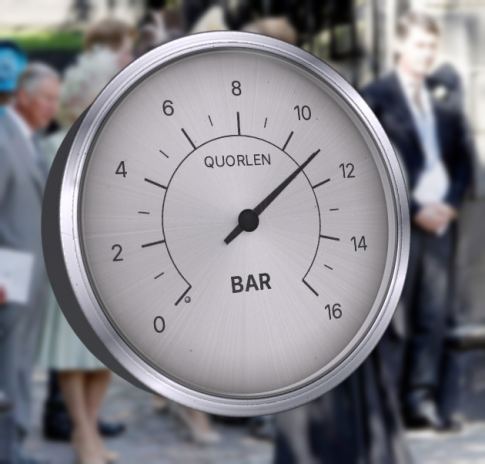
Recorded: 11 bar
